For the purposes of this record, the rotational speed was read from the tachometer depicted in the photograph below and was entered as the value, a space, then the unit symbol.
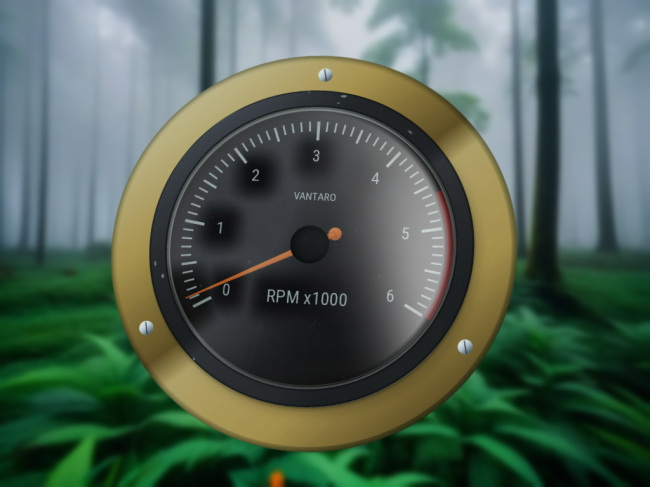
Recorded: 100 rpm
